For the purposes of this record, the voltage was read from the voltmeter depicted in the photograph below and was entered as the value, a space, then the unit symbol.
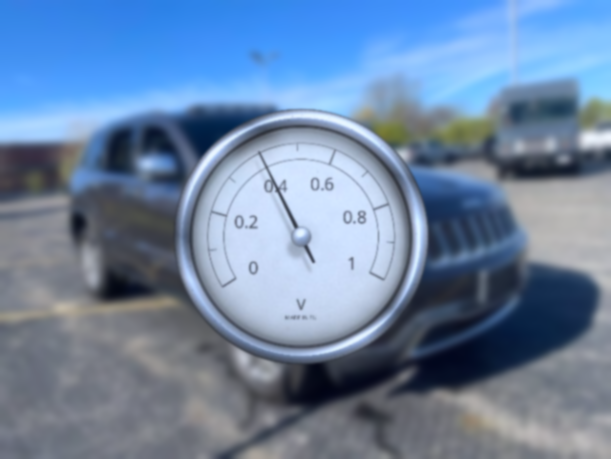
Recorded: 0.4 V
